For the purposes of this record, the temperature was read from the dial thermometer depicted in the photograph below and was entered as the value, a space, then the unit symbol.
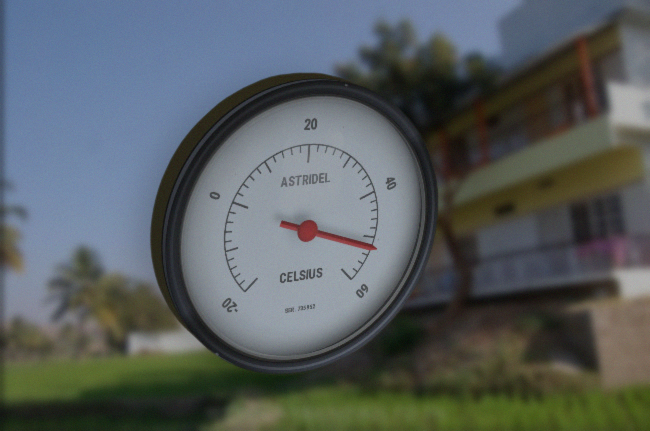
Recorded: 52 °C
